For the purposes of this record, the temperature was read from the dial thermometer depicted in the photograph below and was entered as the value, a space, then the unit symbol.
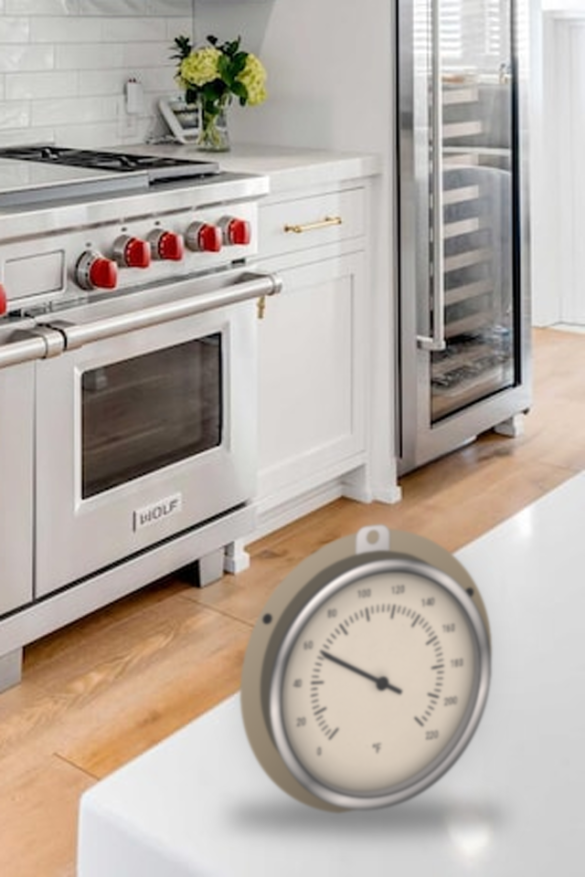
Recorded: 60 °F
